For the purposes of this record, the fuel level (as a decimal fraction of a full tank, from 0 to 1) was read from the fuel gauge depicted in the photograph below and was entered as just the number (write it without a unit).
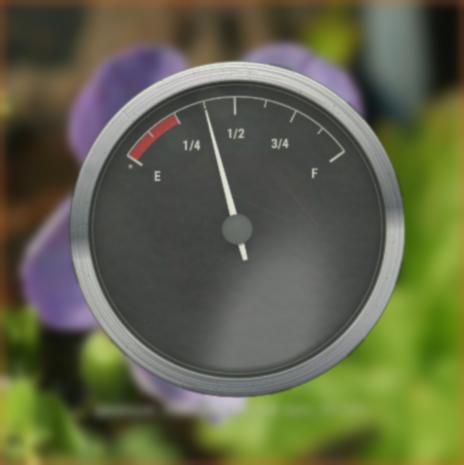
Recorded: 0.375
